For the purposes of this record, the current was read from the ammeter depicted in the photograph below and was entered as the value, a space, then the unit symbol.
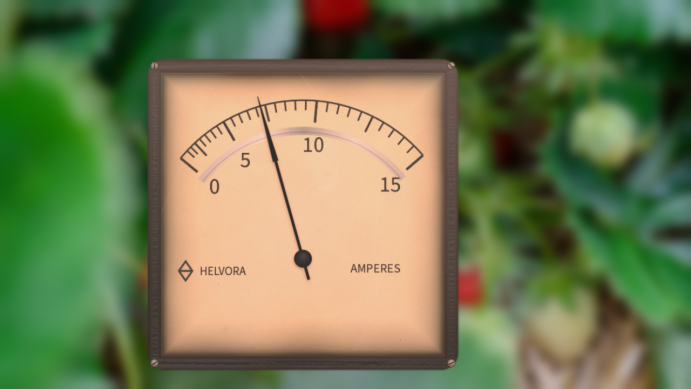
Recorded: 7.25 A
